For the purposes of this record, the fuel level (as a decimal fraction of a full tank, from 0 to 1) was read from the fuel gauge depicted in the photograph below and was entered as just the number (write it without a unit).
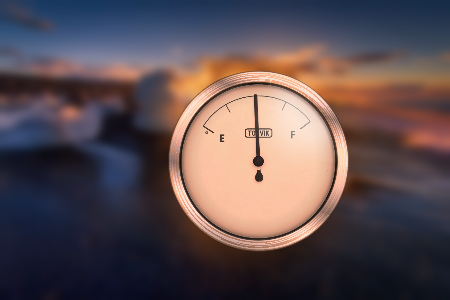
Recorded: 0.5
